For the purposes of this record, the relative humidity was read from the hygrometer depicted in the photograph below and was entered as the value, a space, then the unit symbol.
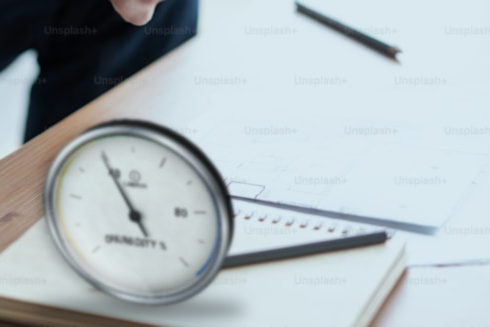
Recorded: 40 %
